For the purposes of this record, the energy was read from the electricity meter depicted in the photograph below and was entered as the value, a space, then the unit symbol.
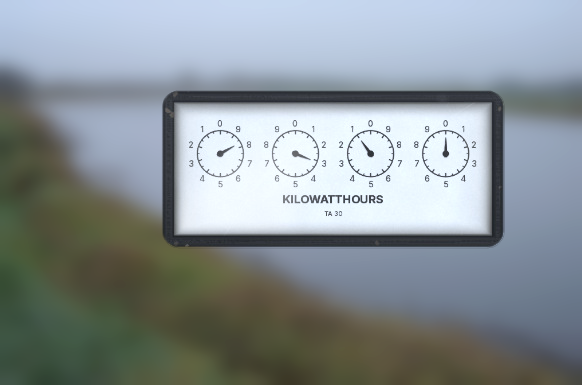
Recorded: 8310 kWh
